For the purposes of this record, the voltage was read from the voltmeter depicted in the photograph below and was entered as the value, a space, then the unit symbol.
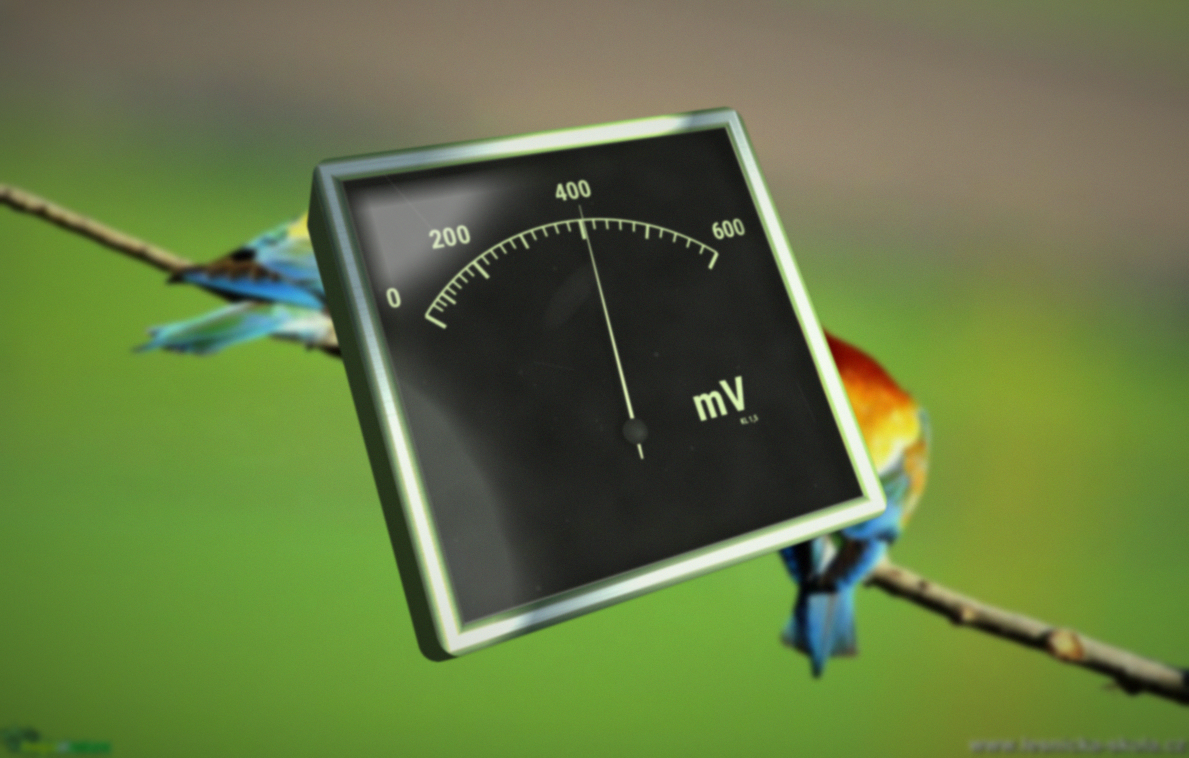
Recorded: 400 mV
